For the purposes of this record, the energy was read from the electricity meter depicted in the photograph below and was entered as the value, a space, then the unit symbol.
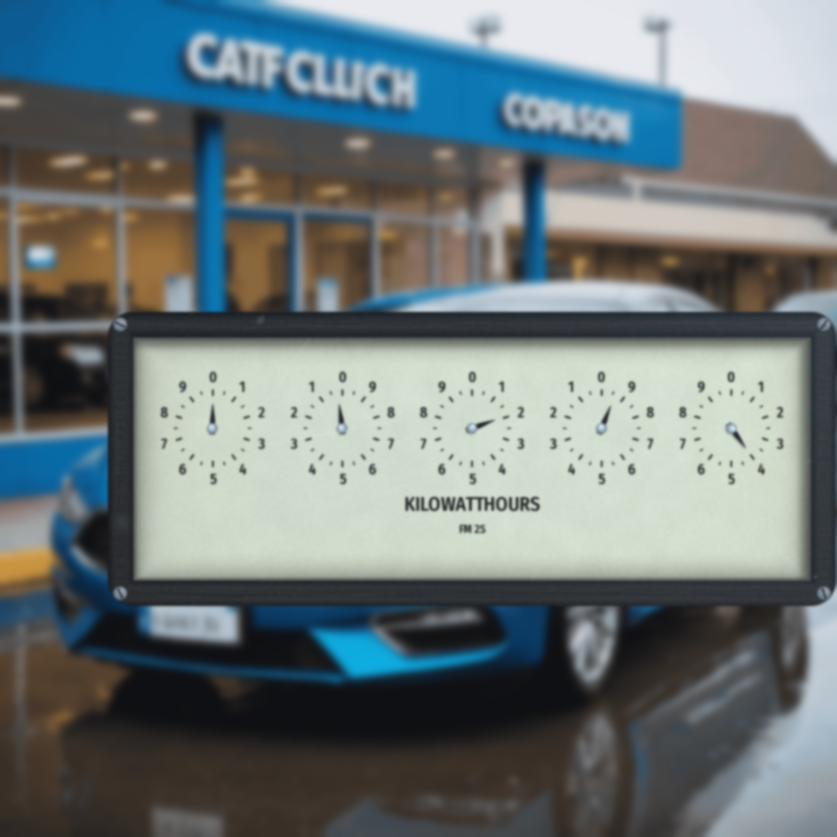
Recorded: 194 kWh
